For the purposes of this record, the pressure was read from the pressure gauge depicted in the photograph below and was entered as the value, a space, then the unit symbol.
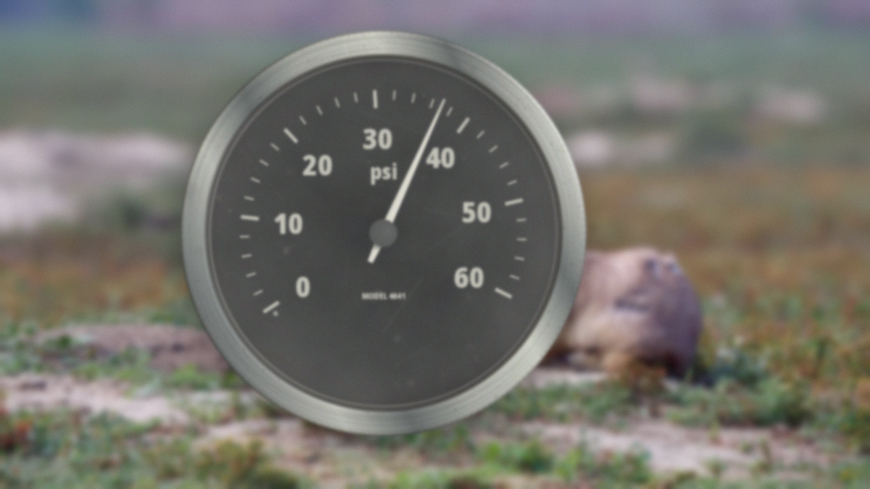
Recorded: 37 psi
